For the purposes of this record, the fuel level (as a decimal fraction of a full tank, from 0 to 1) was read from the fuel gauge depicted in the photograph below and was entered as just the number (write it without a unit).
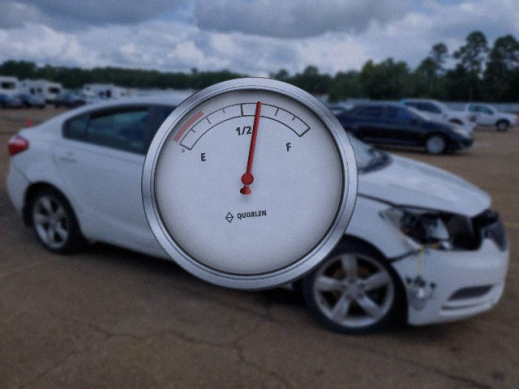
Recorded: 0.625
